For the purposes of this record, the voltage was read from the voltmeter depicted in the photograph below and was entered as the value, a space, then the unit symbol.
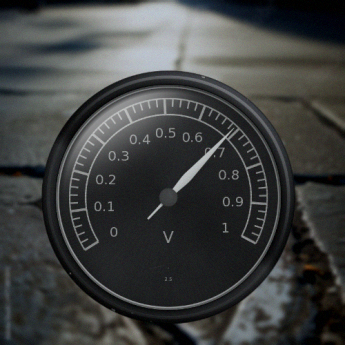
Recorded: 0.69 V
